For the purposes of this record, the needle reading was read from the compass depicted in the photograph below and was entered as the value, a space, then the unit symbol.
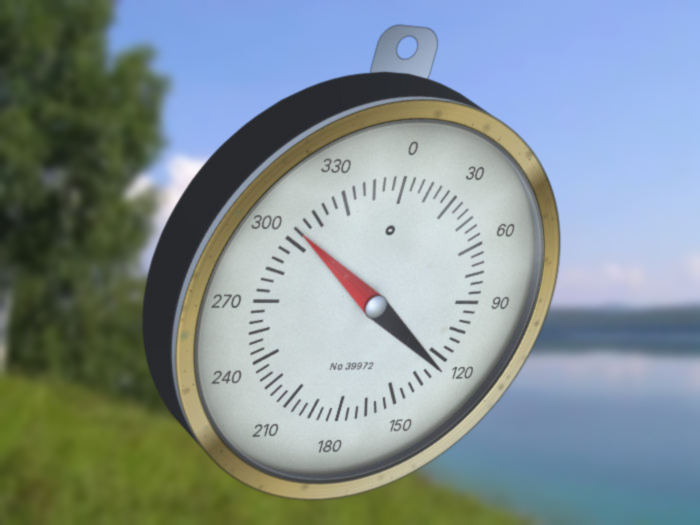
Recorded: 305 °
